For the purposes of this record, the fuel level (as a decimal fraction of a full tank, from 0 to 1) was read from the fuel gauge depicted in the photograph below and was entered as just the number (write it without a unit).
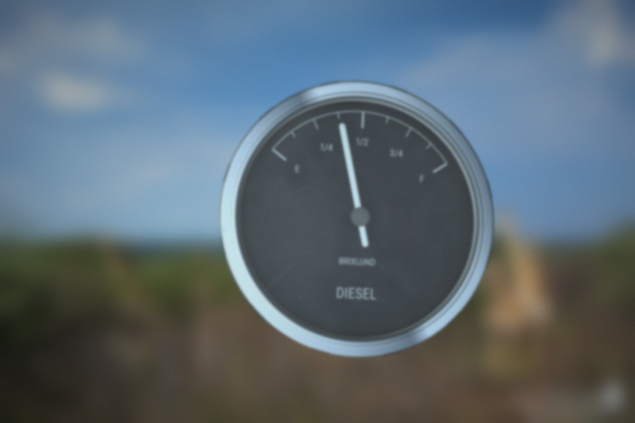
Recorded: 0.375
